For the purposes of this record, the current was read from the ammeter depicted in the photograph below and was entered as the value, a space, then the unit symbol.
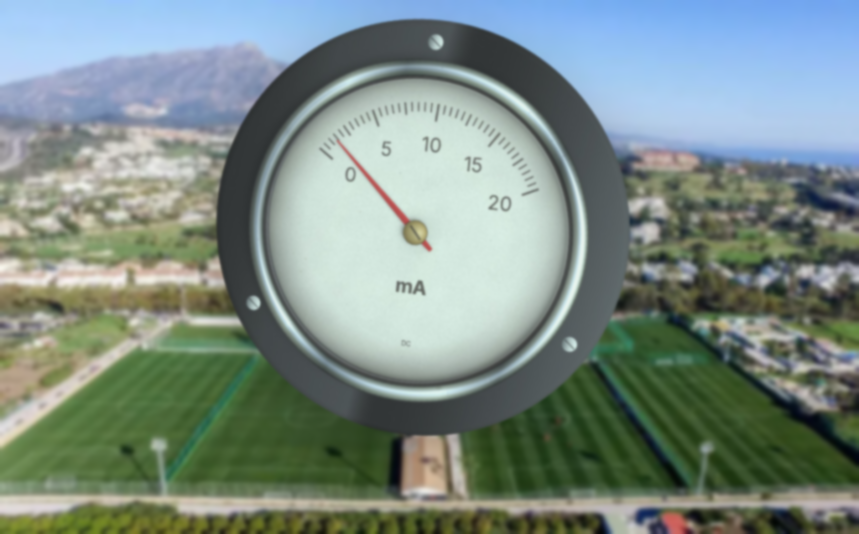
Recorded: 1.5 mA
